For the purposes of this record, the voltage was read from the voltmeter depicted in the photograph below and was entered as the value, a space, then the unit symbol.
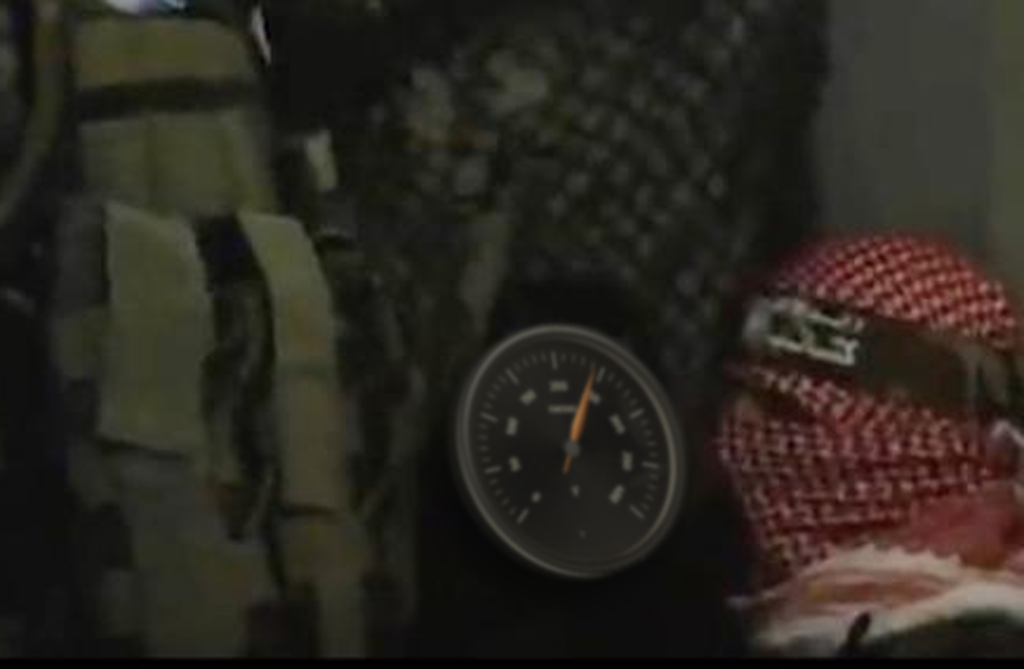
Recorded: 240 V
